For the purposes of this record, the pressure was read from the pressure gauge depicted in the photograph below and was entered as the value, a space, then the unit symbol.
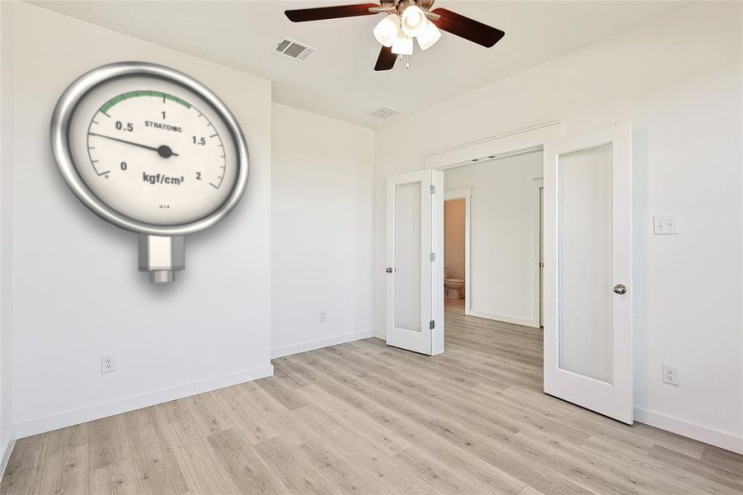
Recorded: 0.3 kg/cm²
